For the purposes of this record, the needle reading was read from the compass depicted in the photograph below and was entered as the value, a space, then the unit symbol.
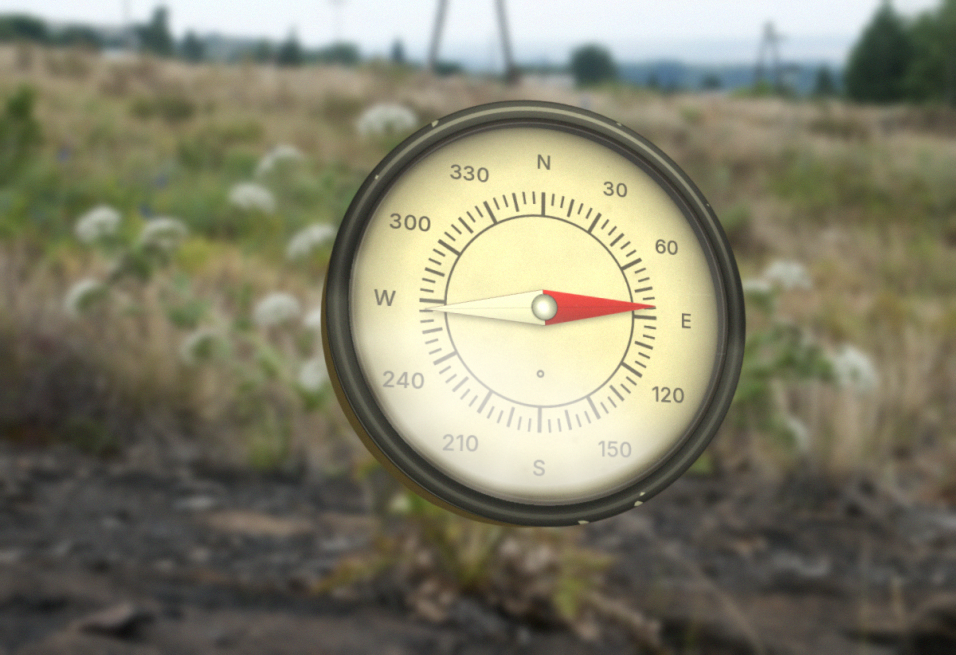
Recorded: 85 °
